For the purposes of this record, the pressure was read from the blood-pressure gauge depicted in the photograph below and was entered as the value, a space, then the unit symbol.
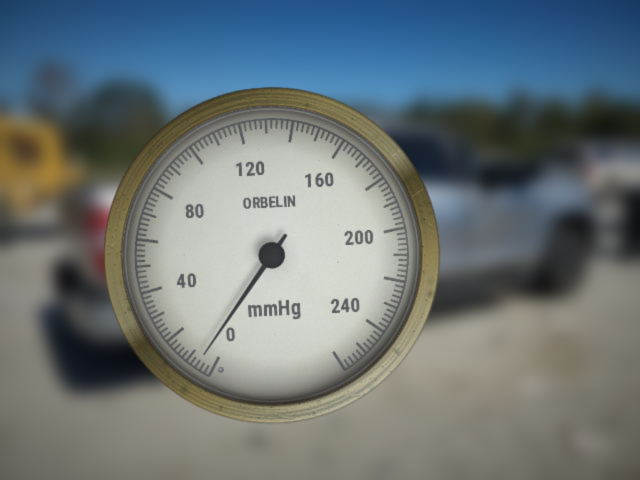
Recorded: 6 mmHg
